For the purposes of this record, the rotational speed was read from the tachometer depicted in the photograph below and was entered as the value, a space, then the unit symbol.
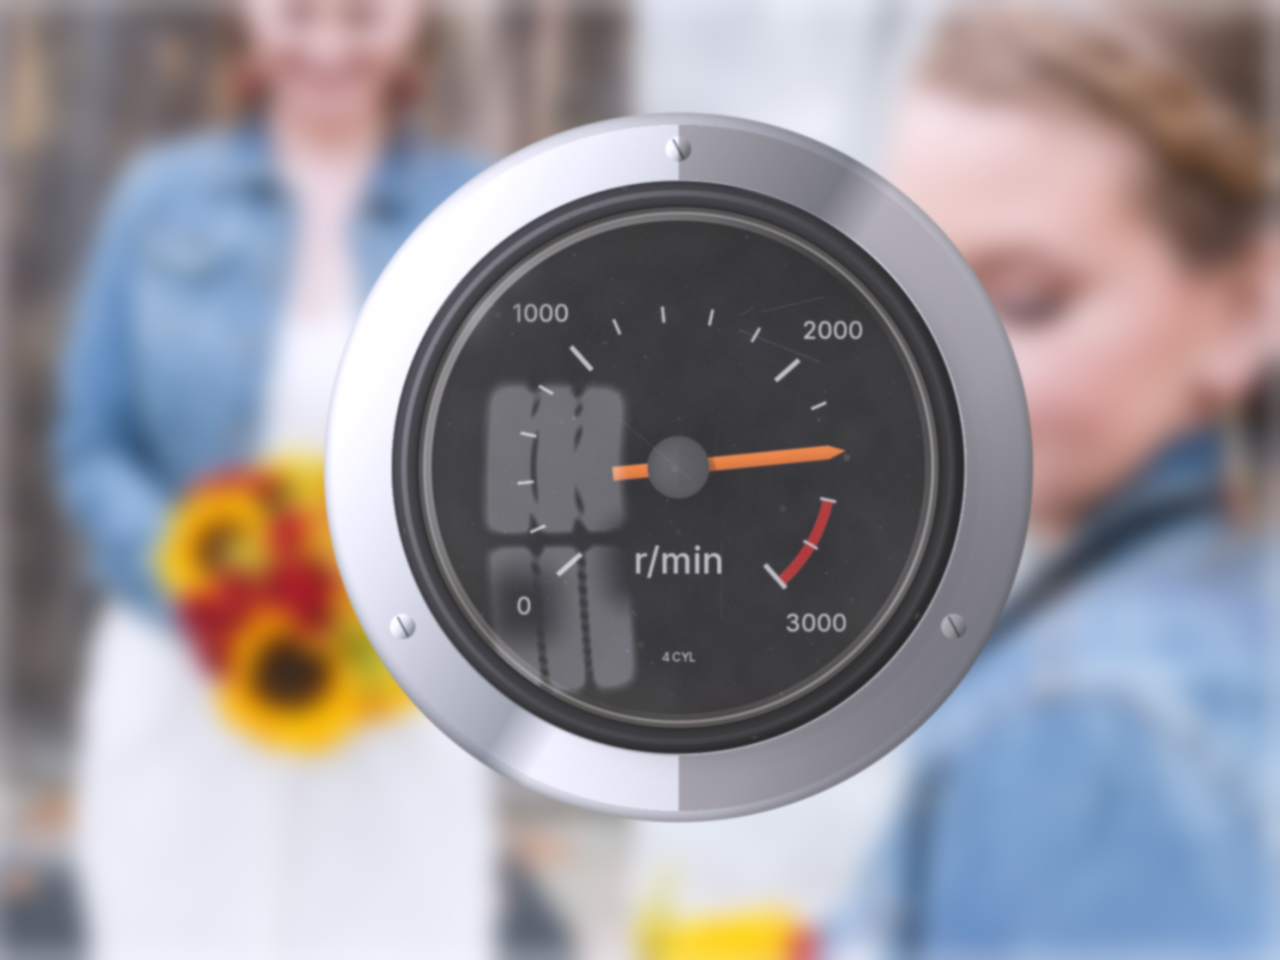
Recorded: 2400 rpm
